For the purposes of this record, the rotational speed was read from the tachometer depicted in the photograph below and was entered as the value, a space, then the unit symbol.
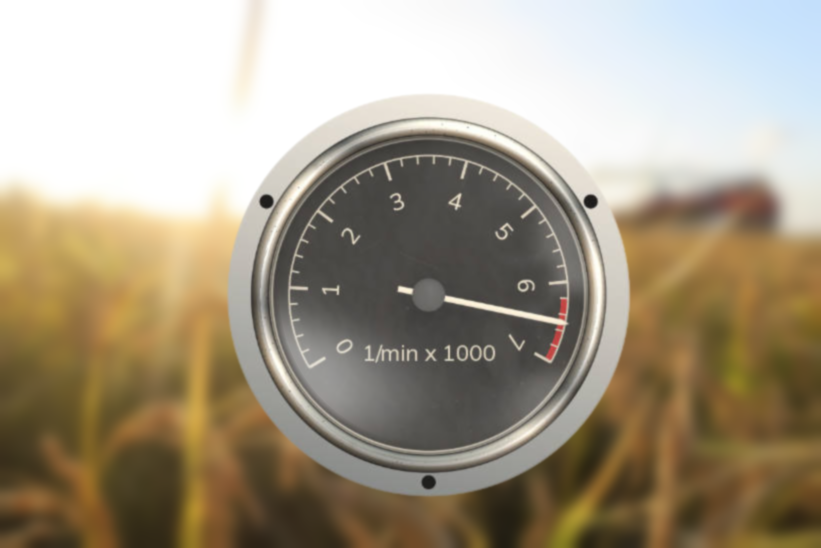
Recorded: 6500 rpm
